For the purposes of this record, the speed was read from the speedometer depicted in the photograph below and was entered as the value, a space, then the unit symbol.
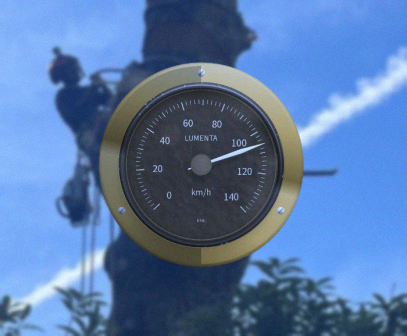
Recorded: 106 km/h
